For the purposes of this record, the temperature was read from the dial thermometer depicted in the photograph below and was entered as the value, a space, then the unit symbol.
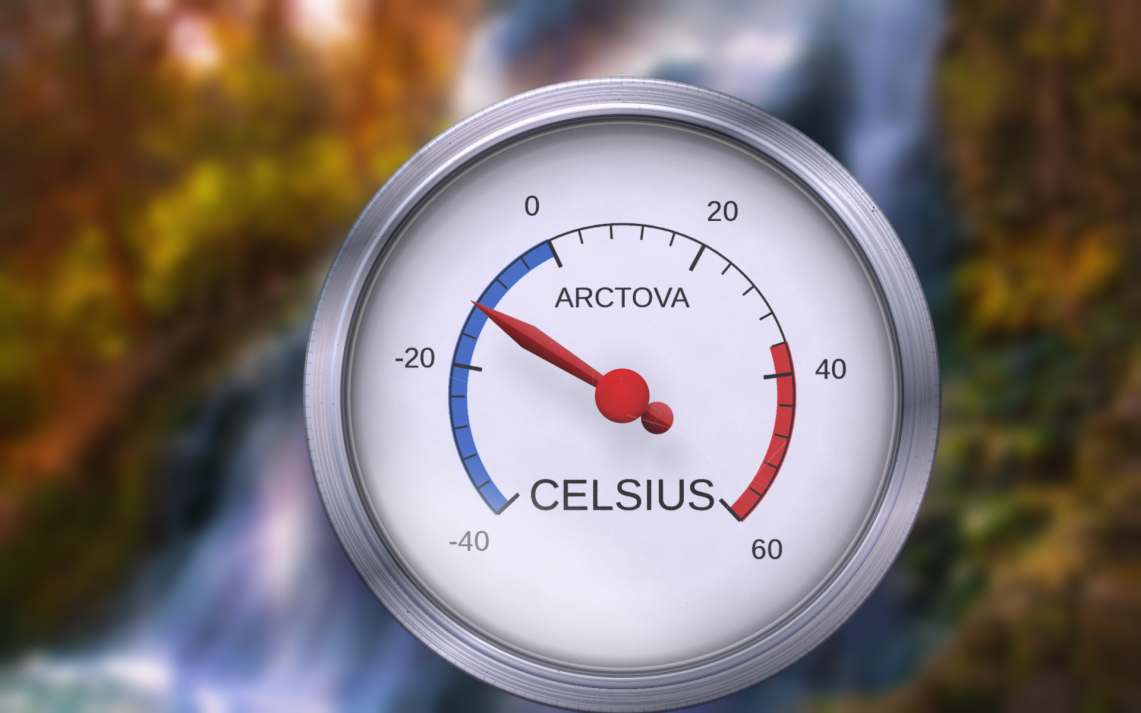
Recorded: -12 °C
